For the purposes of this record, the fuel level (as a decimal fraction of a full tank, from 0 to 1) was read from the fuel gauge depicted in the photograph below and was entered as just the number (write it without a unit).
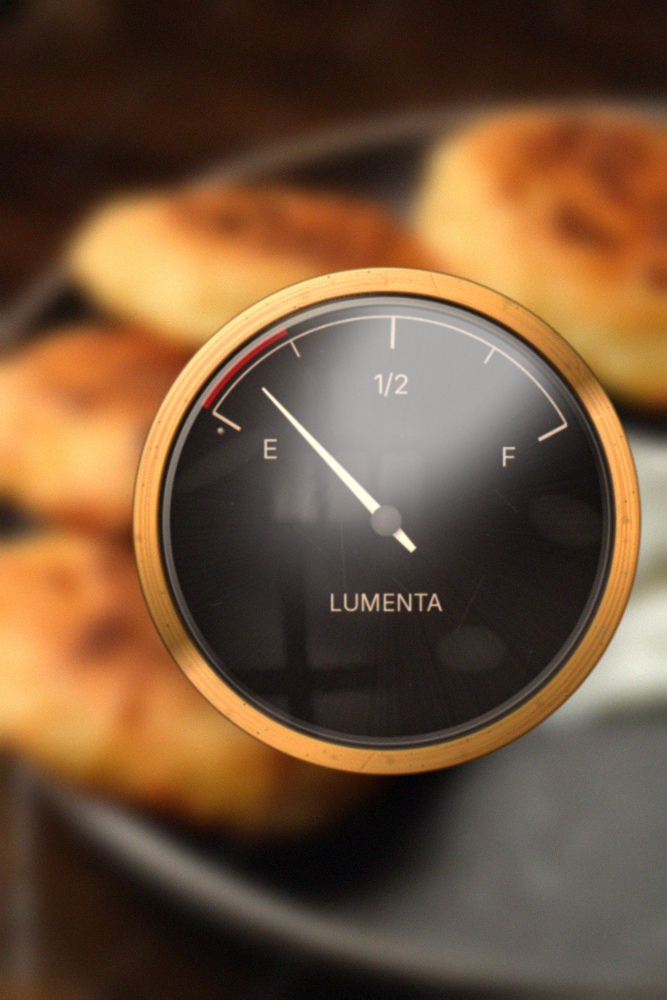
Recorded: 0.125
